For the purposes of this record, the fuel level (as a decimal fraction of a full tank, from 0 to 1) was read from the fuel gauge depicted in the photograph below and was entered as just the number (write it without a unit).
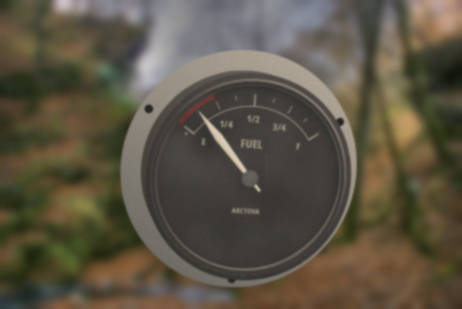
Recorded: 0.125
